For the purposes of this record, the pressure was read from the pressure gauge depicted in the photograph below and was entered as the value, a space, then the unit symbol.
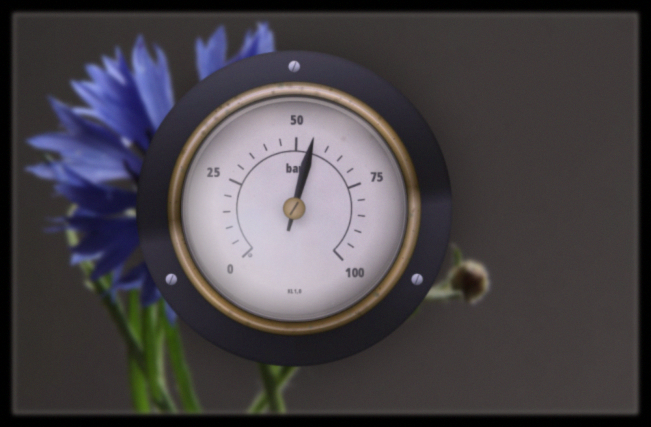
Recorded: 55 bar
